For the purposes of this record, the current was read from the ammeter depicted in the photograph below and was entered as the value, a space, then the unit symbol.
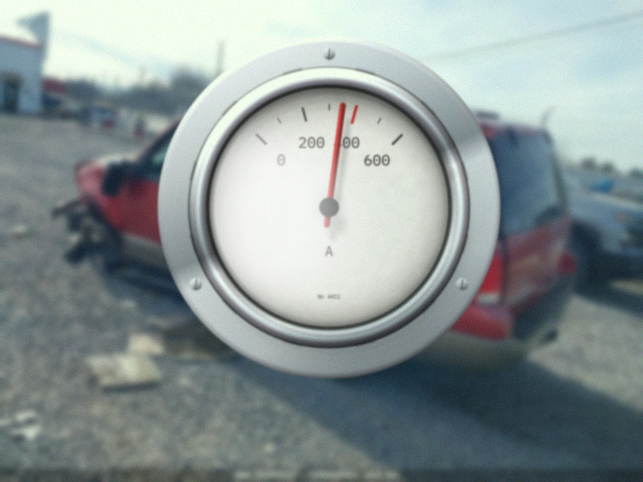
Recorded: 350 A
